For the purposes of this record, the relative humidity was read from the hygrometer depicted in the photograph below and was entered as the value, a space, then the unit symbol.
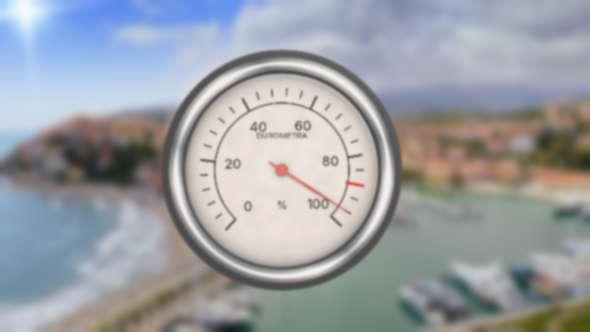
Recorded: 96 %
